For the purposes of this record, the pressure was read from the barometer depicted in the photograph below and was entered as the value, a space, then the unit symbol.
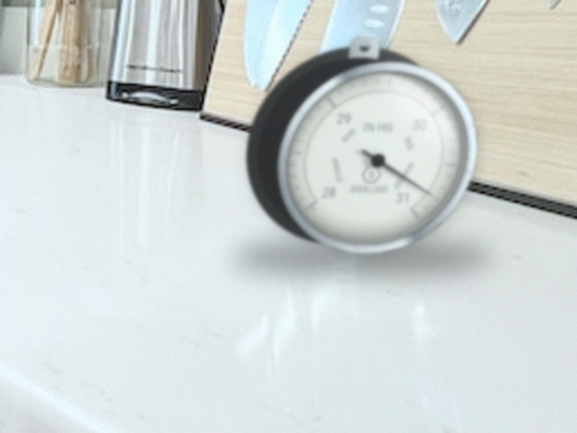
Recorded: 30.8 inHg
